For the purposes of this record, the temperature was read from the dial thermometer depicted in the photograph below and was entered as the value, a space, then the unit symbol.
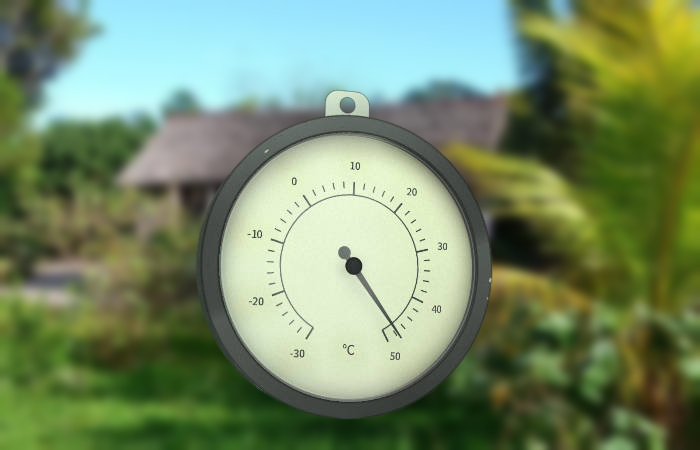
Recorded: 48 °C
